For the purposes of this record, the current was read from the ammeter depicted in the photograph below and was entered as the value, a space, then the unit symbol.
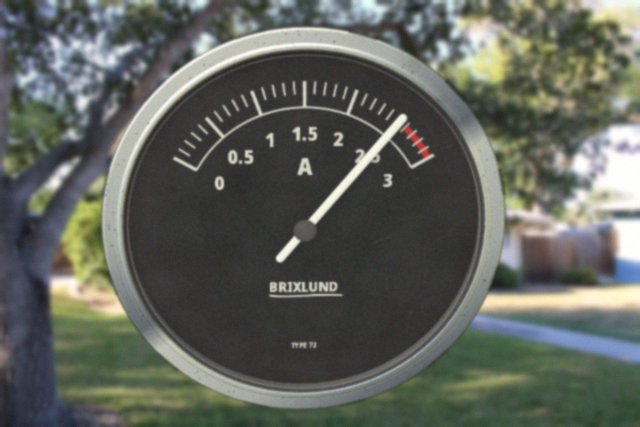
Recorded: 2.5 A
